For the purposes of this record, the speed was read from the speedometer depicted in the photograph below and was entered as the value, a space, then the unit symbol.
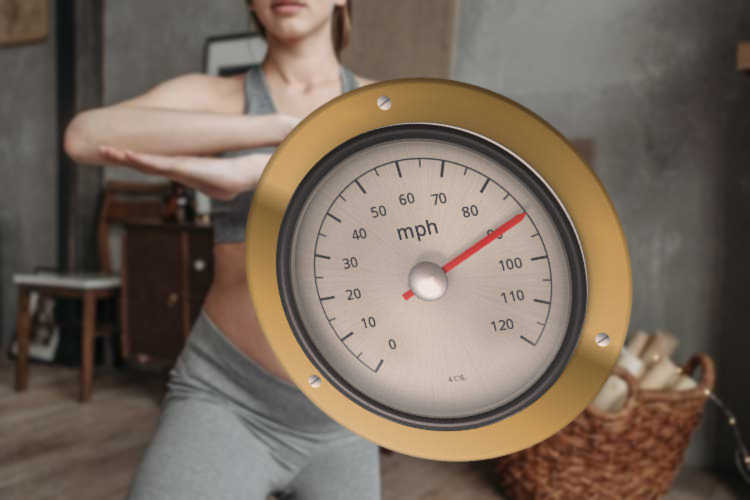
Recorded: 90 mph
